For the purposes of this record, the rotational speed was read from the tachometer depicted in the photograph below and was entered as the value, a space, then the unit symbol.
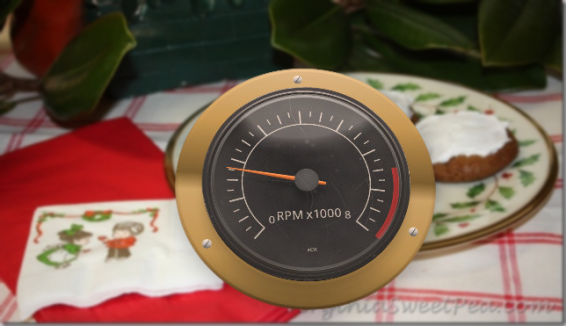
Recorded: 1750 rpm
